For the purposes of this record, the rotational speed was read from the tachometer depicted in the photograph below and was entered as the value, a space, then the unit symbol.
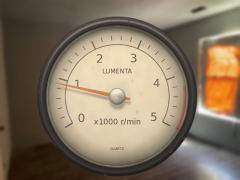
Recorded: 900 rpm
